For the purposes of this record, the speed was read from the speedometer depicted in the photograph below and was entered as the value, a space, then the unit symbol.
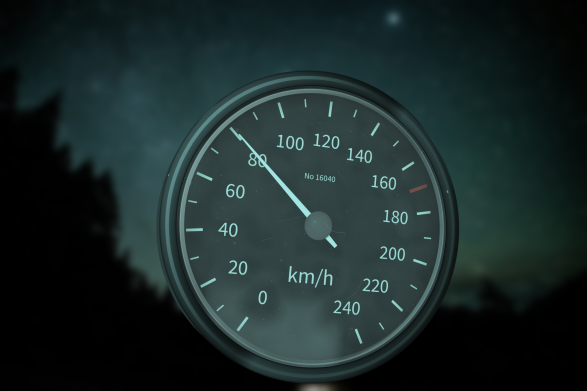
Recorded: 80 km/h
